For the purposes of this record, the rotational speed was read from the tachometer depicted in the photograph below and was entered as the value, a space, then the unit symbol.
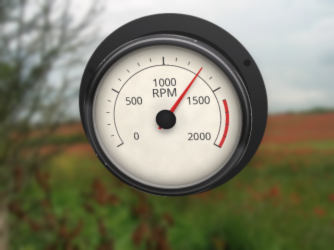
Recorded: 1300 rpm
